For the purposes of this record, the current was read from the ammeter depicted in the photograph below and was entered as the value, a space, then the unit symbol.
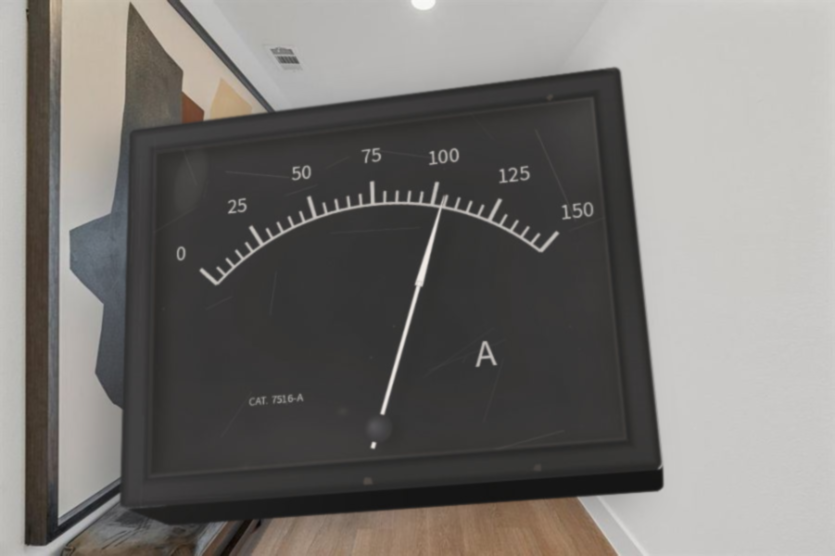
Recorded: 105 A
